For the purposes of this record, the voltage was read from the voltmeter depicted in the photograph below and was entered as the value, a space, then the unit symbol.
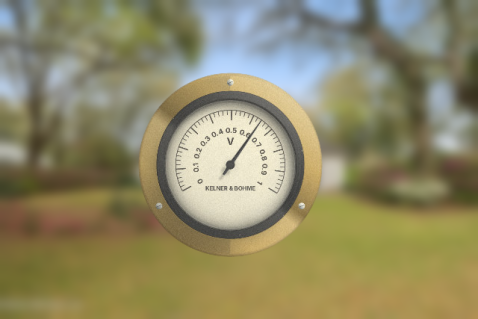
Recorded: 0.64 V
